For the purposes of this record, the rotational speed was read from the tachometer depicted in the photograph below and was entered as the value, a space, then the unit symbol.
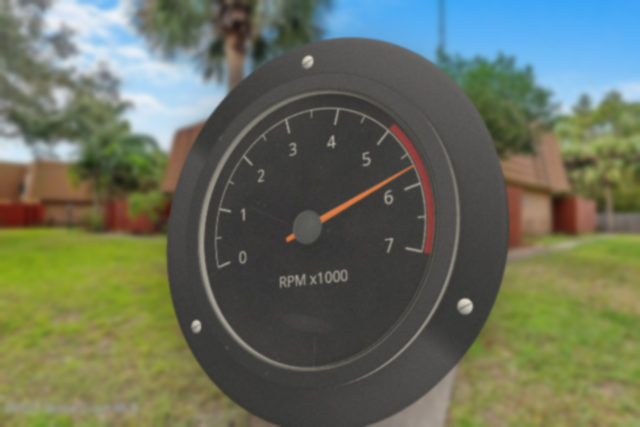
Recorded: 5750 rpm
